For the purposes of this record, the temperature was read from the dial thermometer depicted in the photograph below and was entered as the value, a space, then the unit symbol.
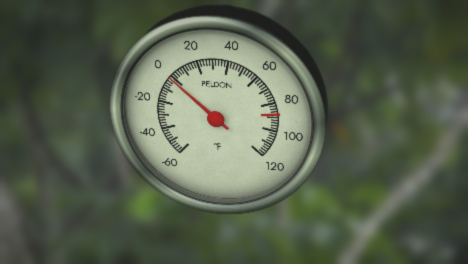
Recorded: 0 °F
